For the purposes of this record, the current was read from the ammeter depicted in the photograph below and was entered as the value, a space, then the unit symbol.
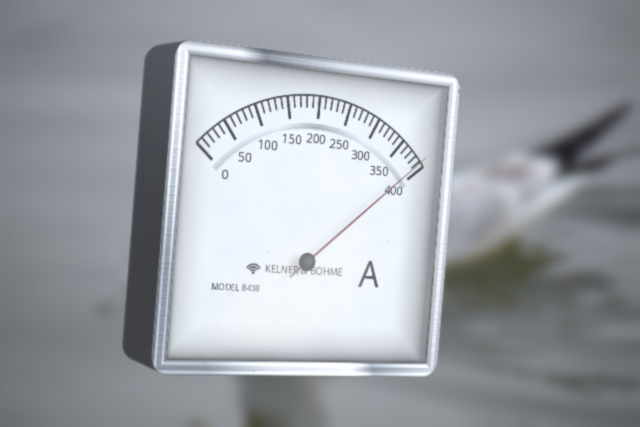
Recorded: 390 A
